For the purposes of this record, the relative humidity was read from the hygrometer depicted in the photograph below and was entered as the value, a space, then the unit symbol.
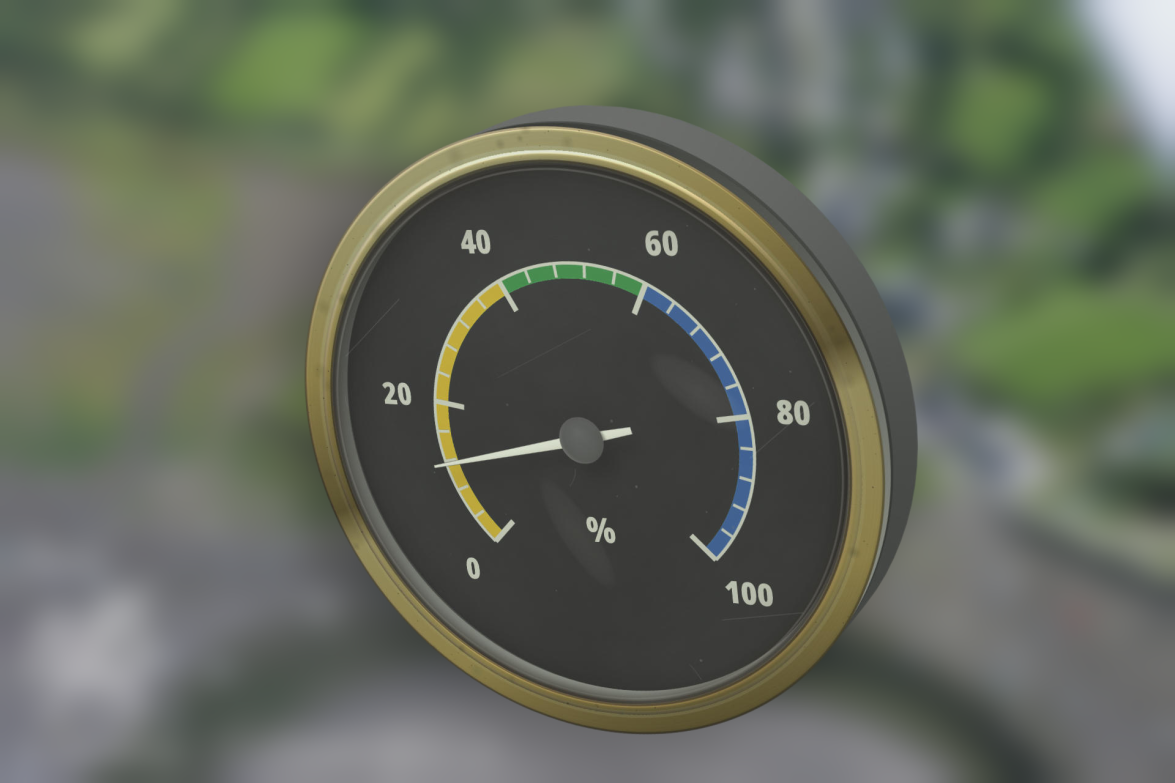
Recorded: 12 %
